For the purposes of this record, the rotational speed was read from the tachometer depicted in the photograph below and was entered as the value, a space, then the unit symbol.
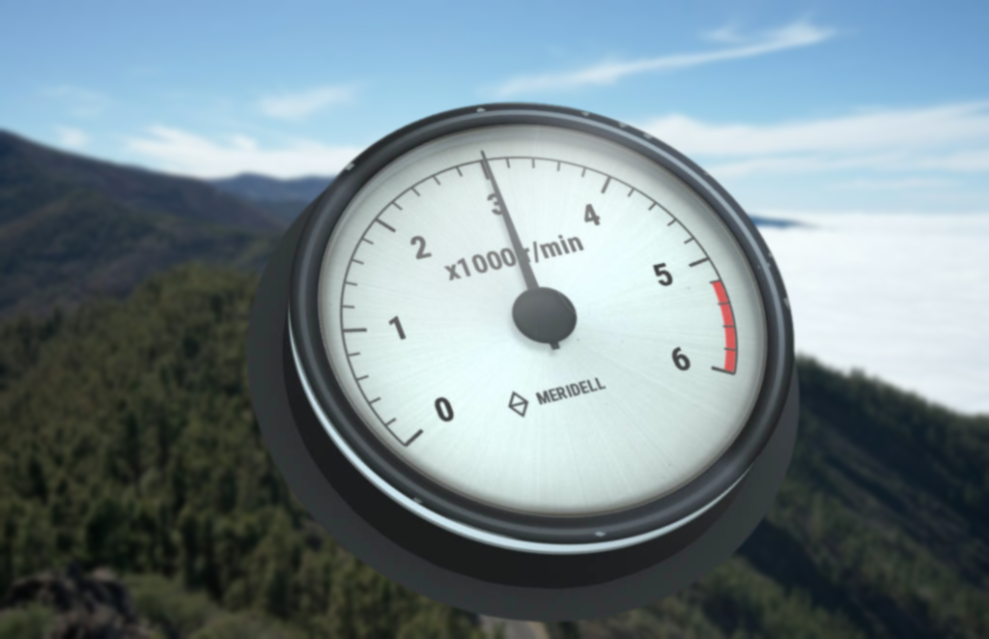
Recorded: 3000 rpm
